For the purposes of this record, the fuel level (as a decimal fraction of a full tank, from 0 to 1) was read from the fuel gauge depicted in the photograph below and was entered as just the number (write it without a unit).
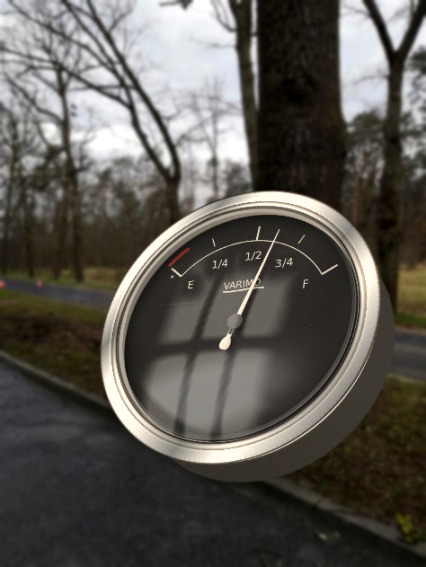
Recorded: 0.625
